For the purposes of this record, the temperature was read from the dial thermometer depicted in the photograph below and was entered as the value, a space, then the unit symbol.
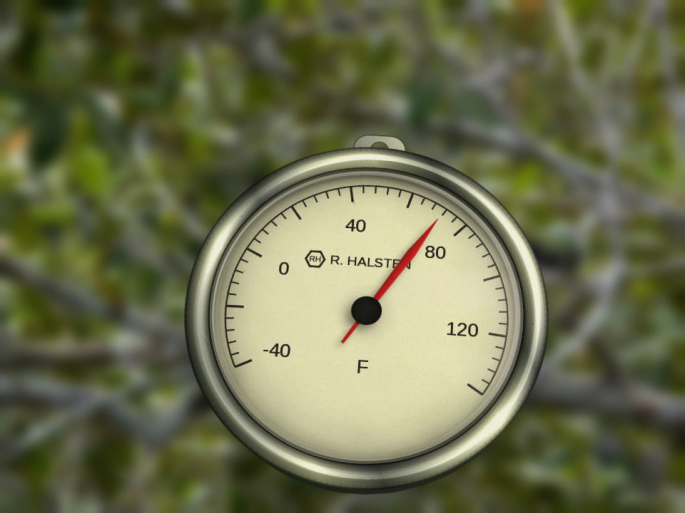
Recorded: 72 °F
